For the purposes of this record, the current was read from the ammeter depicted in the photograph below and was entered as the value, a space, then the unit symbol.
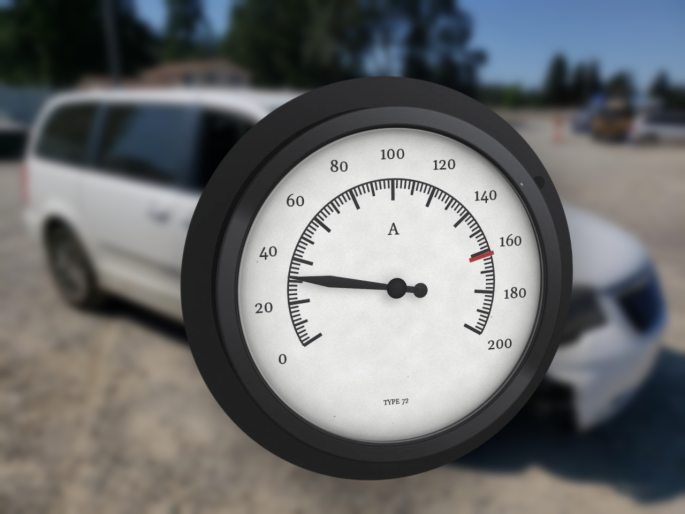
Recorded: 32 A
